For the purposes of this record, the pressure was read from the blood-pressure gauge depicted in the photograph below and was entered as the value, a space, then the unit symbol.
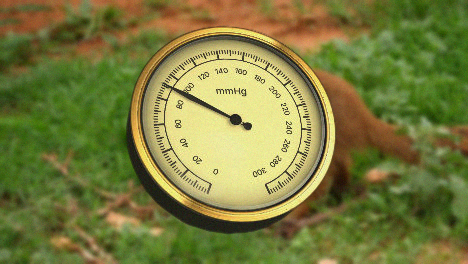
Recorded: 90 mmHg
